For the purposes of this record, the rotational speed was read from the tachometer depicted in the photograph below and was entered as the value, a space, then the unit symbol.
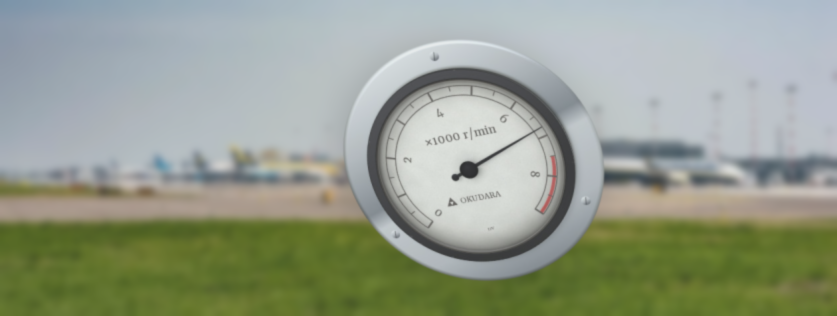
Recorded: 6750 rpm
